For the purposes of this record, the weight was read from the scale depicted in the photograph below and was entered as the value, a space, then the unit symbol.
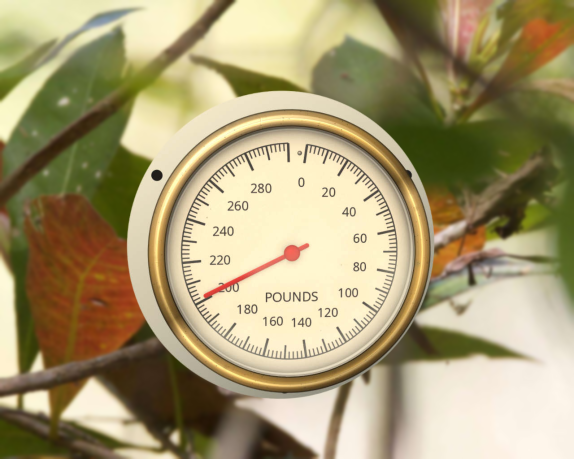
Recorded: 202 lb
